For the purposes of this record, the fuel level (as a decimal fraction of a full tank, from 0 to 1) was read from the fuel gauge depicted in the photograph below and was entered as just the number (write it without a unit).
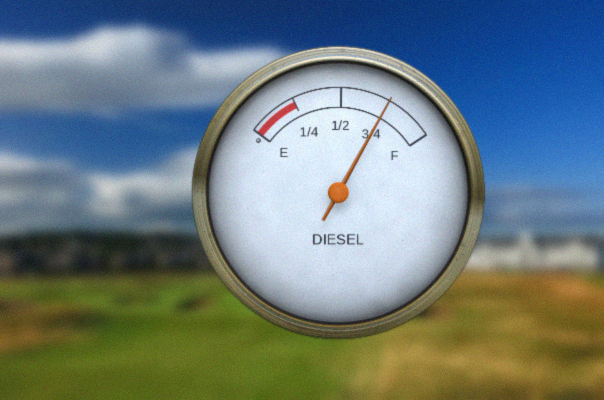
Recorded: 0.75
